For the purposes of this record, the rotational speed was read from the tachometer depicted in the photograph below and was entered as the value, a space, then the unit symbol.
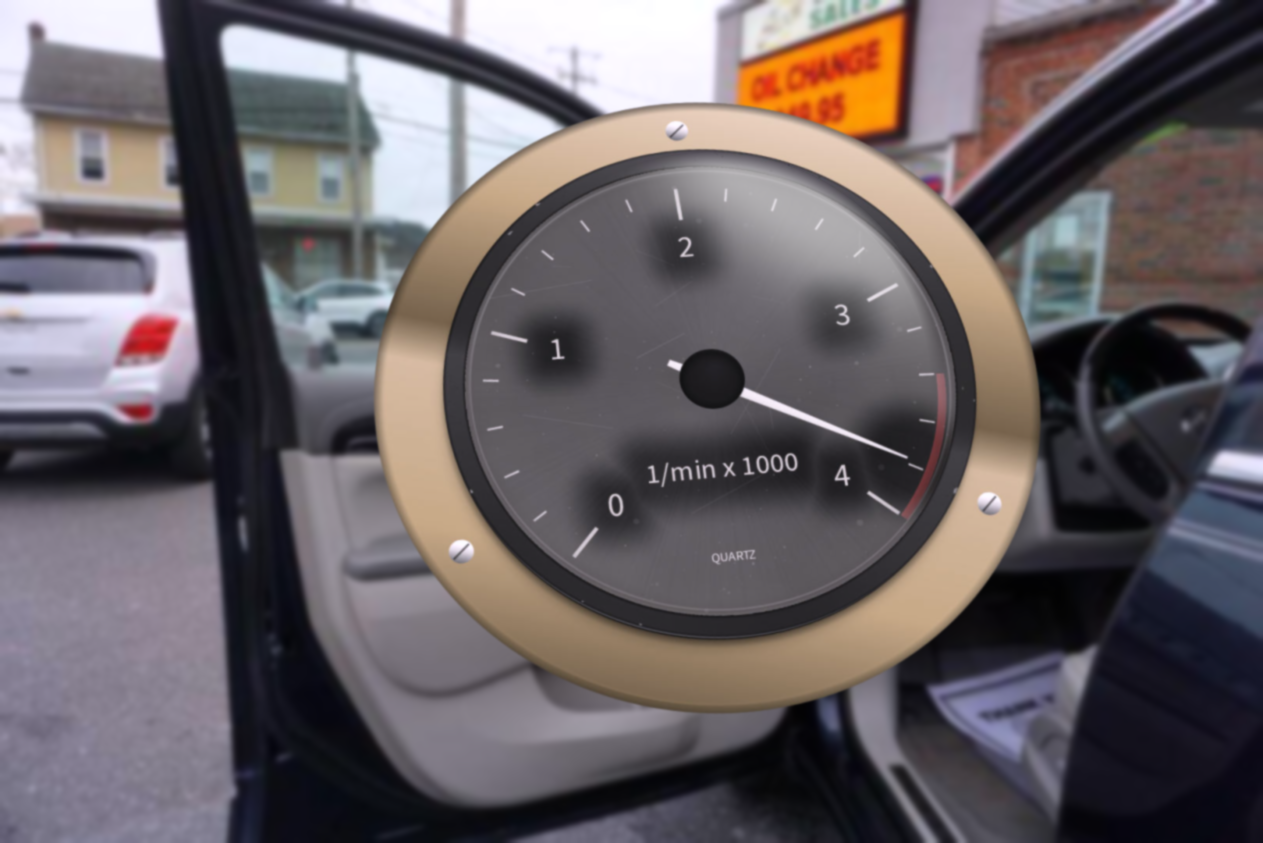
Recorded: 3800 rpm
